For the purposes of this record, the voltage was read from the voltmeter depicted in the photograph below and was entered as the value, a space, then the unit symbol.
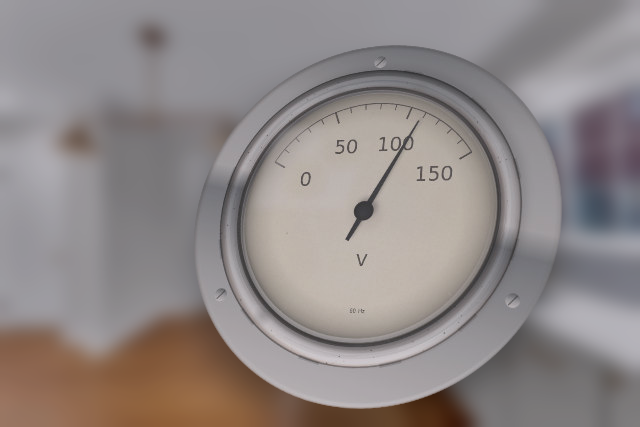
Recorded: 110 V
